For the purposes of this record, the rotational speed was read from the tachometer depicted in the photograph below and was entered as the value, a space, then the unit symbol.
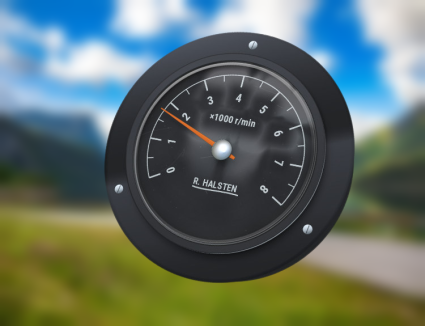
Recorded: 1750 rpm
